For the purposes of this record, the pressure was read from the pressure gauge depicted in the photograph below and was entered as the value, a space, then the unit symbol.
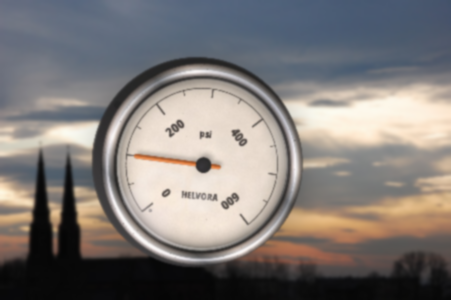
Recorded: 100 psi
